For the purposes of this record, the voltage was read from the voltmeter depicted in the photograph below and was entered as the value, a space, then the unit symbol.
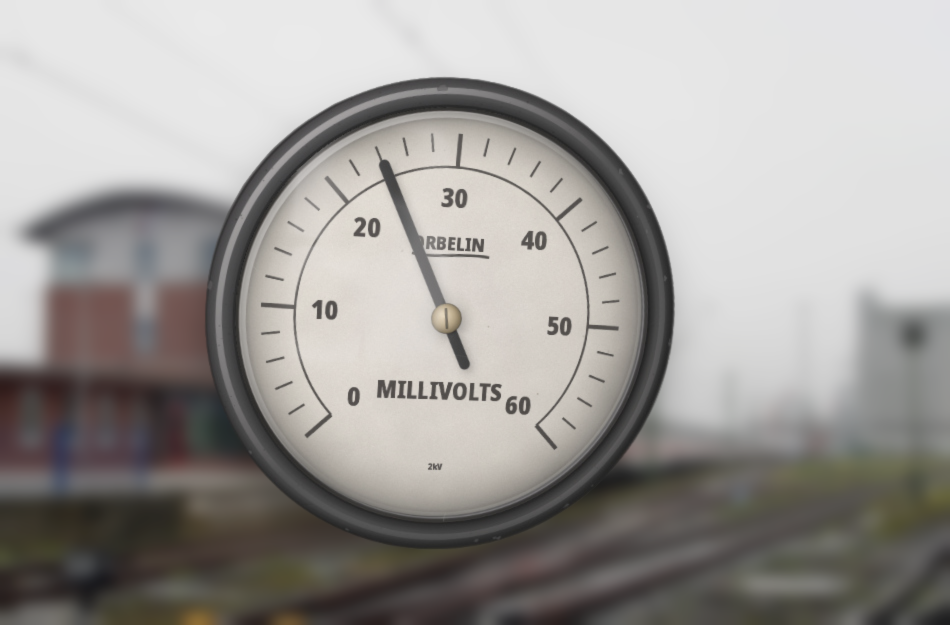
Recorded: 24 mV
